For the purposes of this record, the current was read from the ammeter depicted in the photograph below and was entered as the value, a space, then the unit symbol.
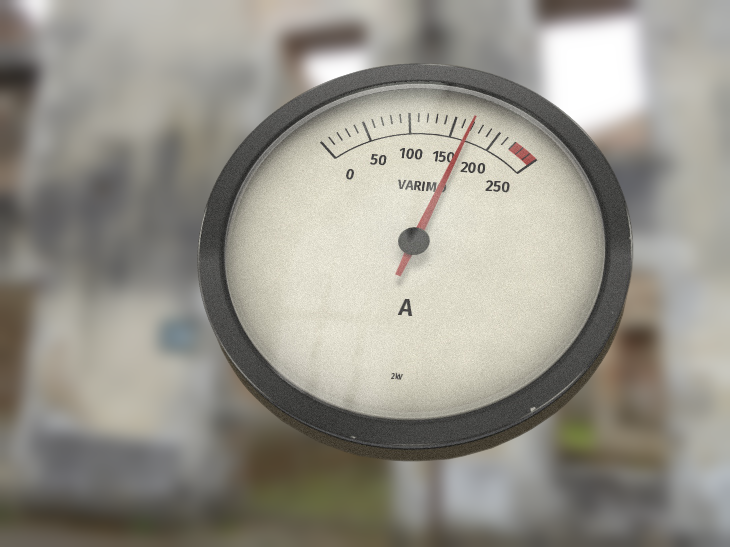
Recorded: 170 A
